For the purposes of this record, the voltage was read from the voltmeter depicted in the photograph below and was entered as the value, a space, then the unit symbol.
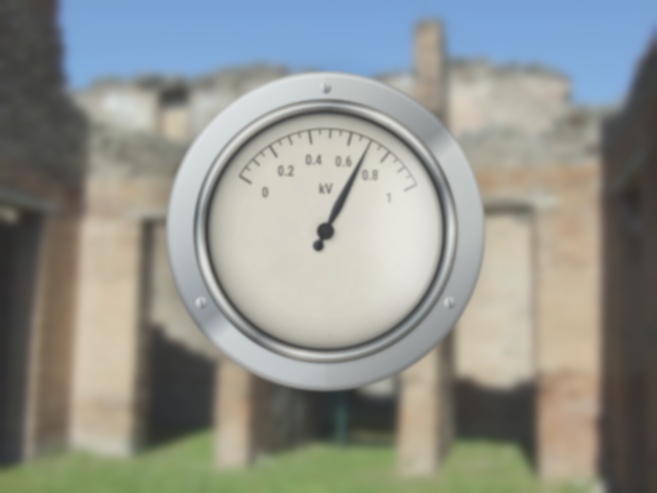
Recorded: 0.7 kV
